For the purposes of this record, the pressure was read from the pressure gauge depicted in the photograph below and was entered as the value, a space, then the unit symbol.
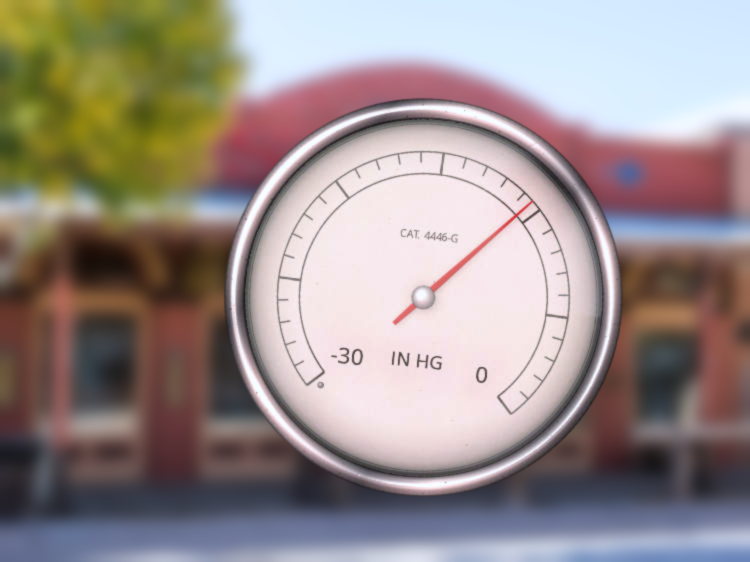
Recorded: -10.5 inHg
